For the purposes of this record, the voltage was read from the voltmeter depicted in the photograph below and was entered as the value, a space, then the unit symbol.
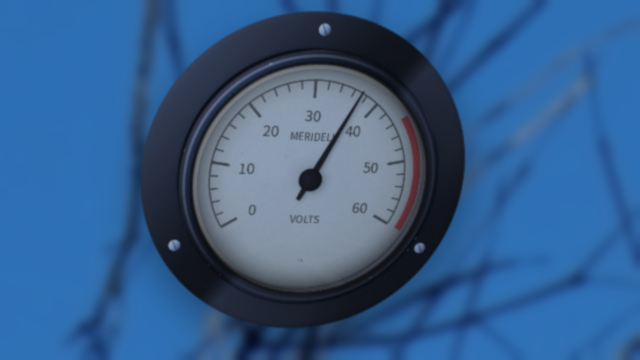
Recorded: 37 V
